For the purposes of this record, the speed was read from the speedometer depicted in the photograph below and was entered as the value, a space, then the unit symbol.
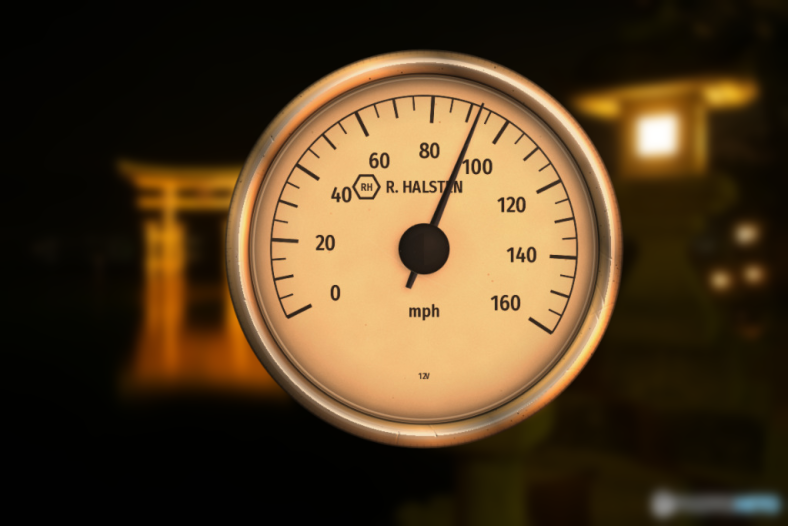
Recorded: 92.5 mph
